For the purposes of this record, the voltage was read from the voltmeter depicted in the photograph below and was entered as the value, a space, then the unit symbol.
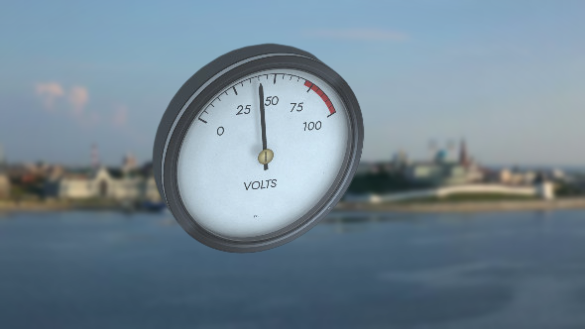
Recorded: 40 V
